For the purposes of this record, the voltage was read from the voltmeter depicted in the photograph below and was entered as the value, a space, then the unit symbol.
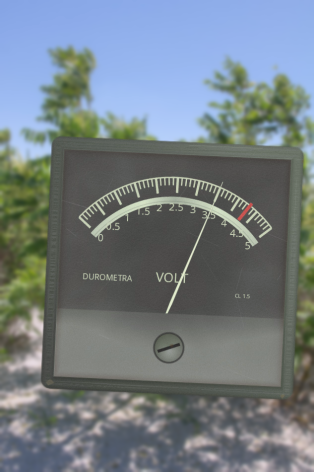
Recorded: 3.5 V
